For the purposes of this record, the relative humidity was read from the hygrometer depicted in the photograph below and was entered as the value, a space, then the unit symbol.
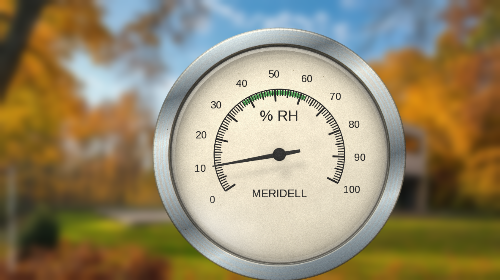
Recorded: 10 %
